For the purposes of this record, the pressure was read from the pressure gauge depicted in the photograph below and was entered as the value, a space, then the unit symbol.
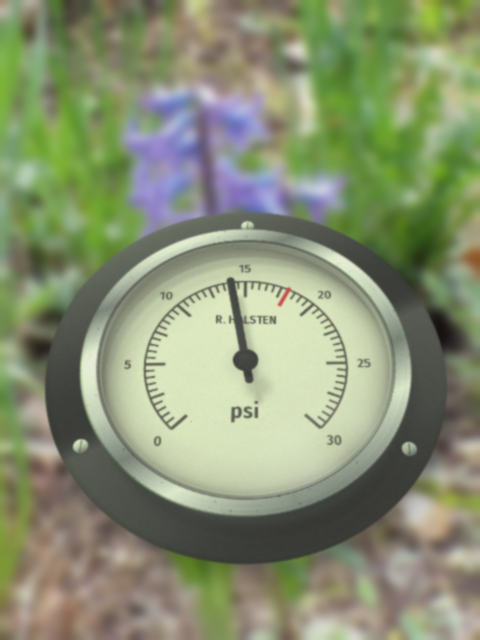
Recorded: 14 psi
